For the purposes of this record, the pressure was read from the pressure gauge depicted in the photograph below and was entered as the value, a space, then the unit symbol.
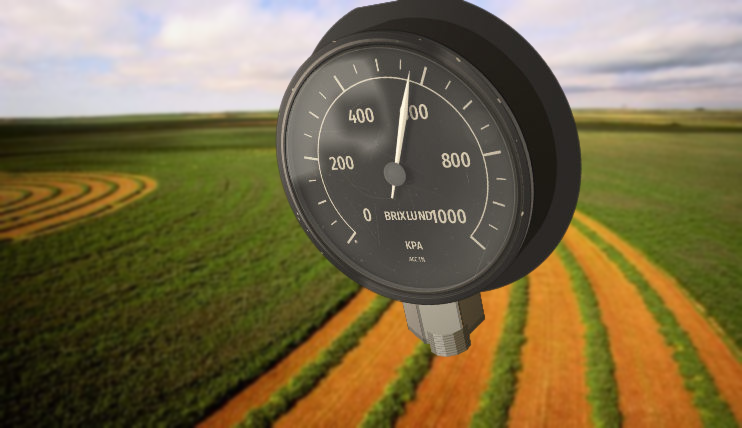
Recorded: 575 kPa
